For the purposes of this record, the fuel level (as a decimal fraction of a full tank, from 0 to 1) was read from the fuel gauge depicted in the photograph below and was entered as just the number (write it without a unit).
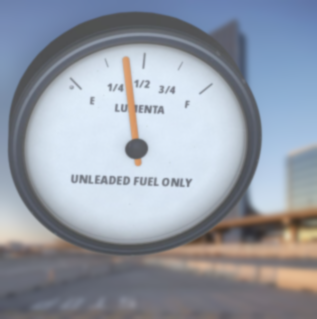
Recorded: 0.375
